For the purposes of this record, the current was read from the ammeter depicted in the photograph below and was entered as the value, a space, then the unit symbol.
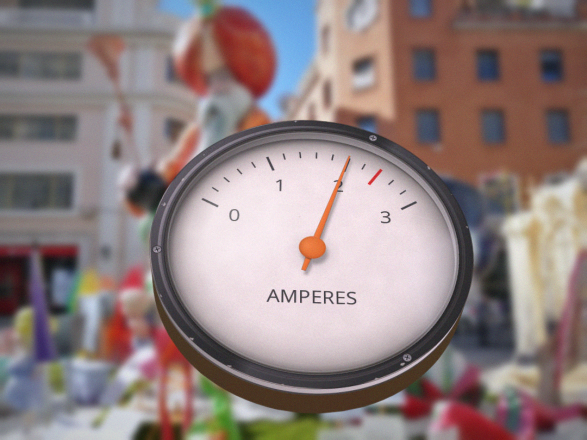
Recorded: 2 A
